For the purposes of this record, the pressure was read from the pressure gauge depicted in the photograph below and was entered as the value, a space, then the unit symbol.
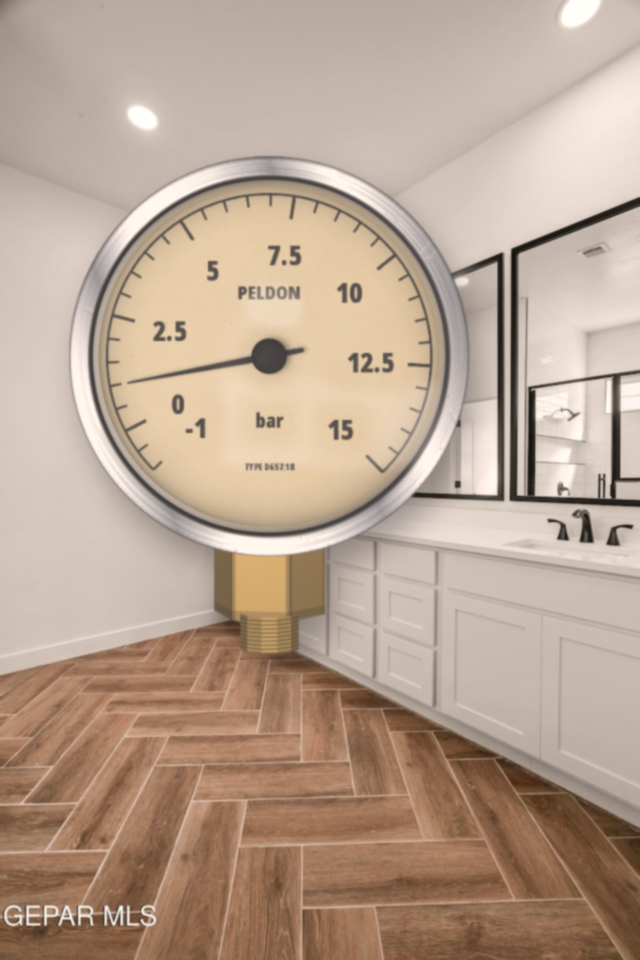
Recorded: 1 bar
